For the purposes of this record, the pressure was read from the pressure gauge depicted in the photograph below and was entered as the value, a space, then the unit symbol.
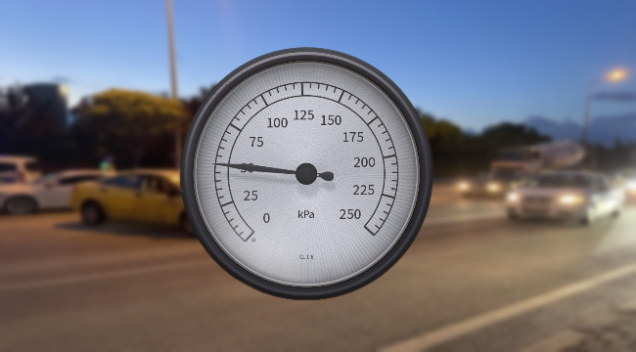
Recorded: 50 kPa
